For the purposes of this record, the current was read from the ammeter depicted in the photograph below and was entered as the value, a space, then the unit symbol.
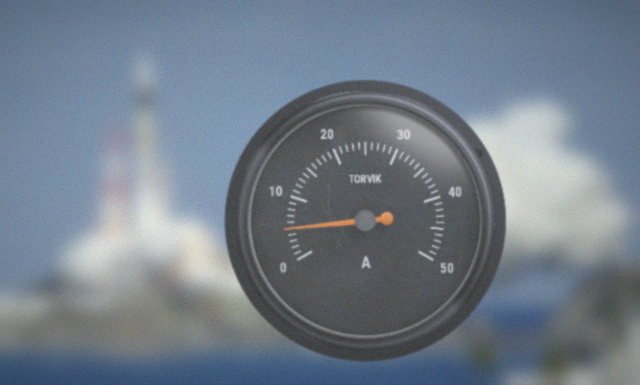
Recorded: 5 A
